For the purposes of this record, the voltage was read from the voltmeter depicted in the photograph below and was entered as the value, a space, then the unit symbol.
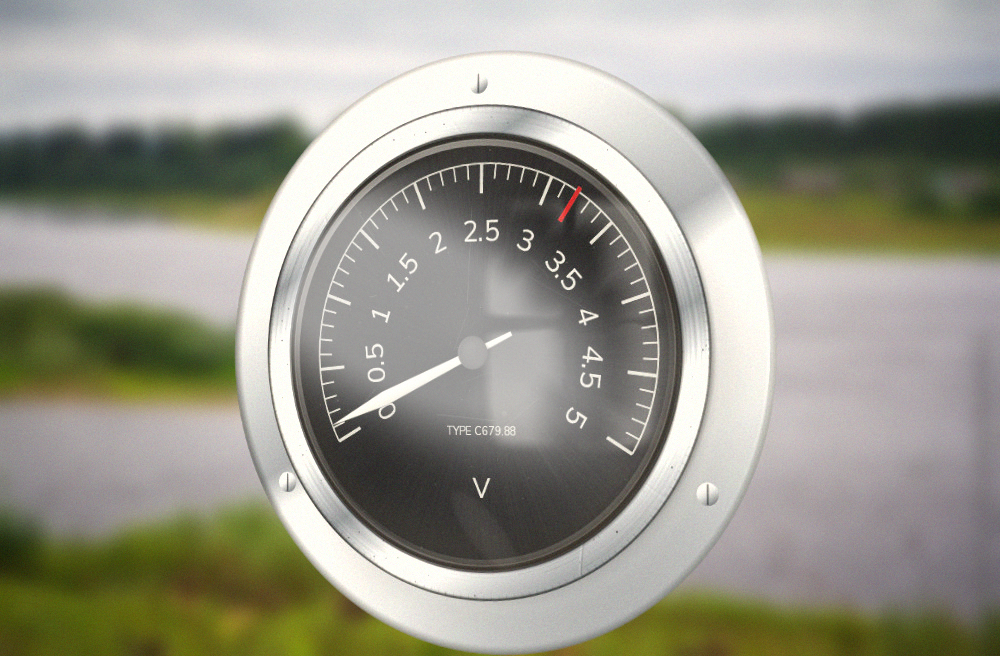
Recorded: 0.1 V
